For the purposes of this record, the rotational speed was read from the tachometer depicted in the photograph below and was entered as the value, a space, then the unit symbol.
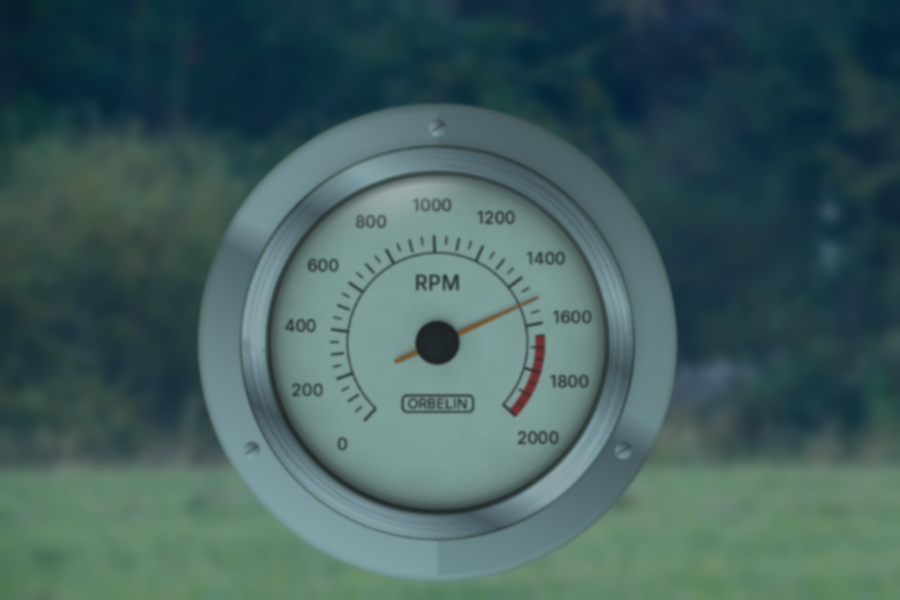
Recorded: 1500 rpm
